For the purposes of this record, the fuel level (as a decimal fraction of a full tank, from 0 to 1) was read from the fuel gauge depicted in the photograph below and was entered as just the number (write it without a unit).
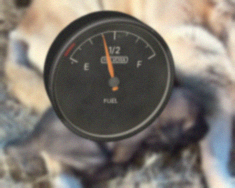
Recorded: 0.375
